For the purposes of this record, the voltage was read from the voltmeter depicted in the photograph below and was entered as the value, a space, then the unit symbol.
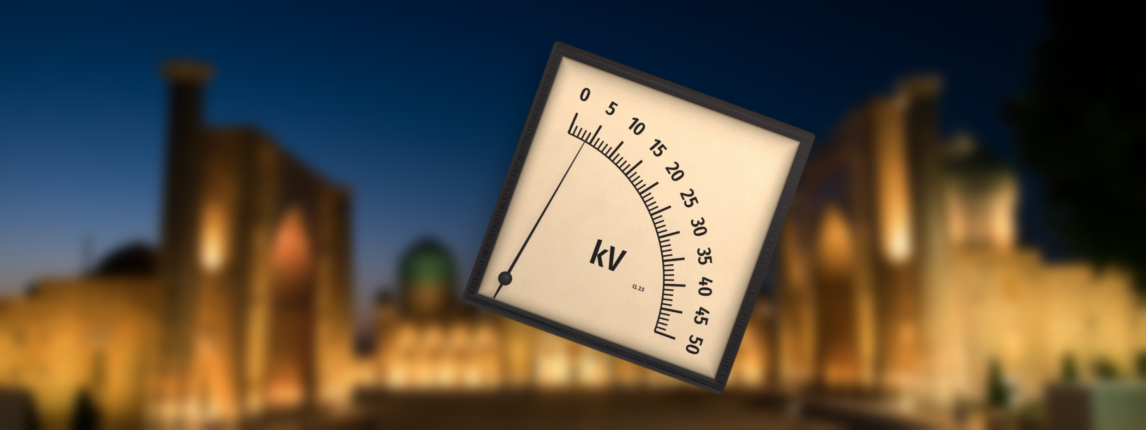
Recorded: 4 kV
